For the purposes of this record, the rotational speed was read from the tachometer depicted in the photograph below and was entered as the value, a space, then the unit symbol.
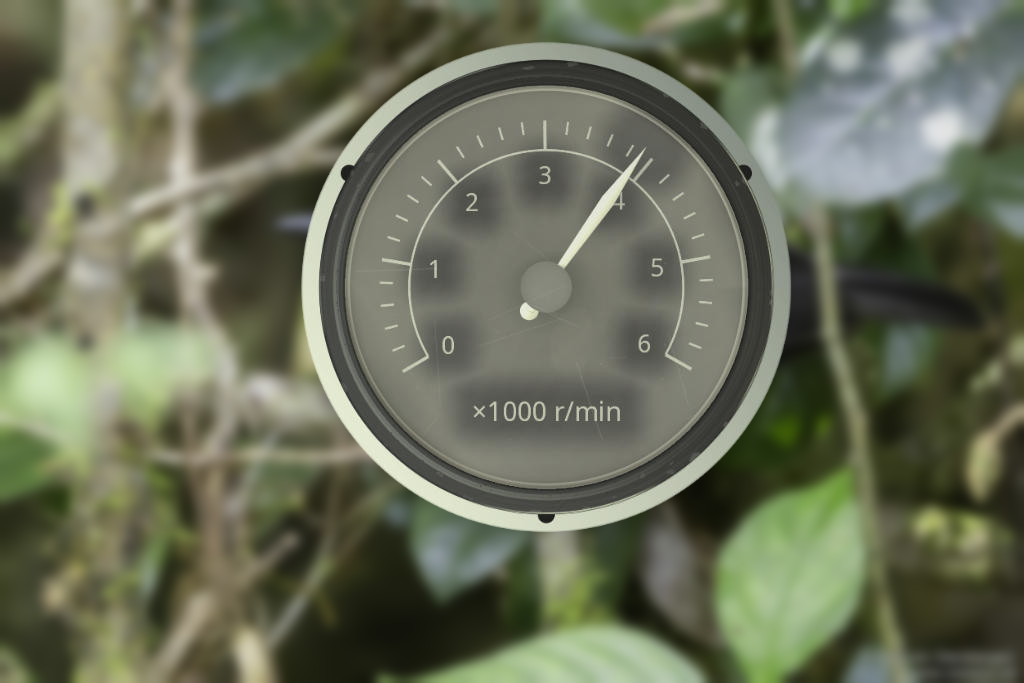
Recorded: 3900 rpm
